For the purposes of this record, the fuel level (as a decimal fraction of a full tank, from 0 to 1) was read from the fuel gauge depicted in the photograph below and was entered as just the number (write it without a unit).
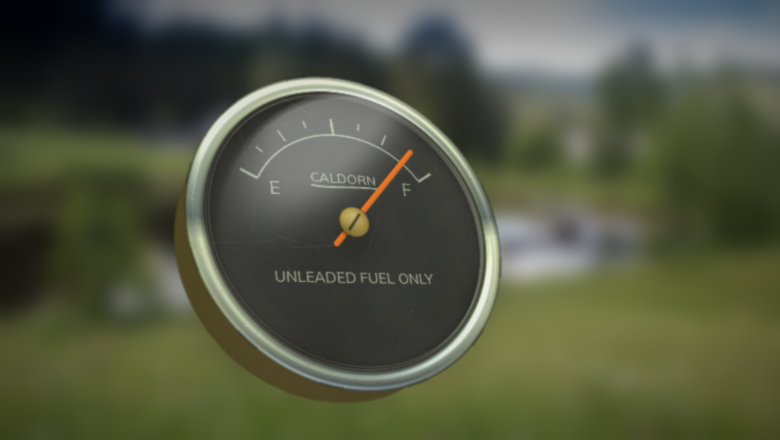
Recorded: 0.875
